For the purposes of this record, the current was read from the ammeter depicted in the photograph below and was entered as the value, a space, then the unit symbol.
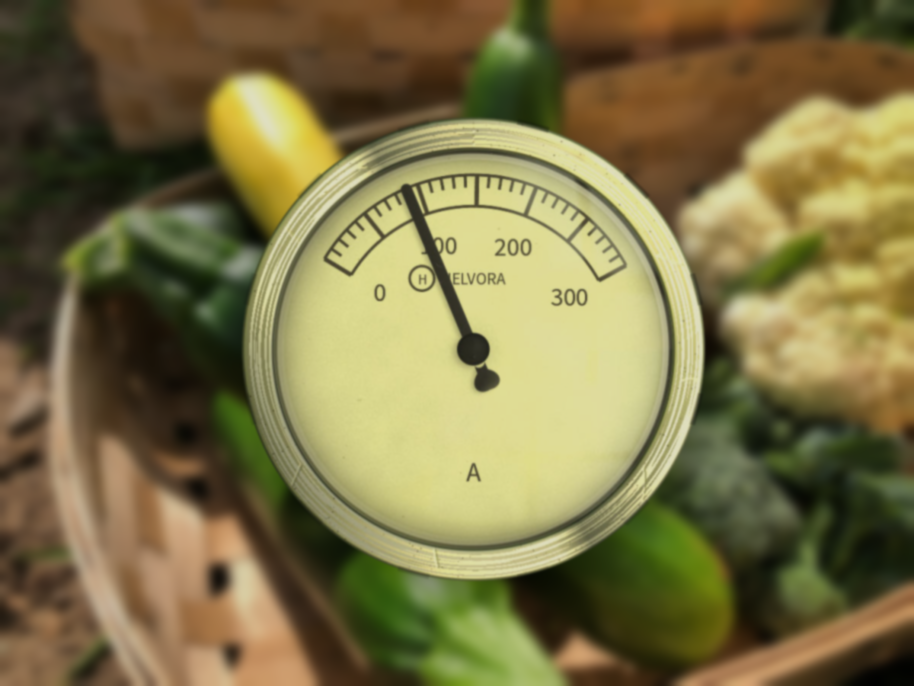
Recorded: 90 A
